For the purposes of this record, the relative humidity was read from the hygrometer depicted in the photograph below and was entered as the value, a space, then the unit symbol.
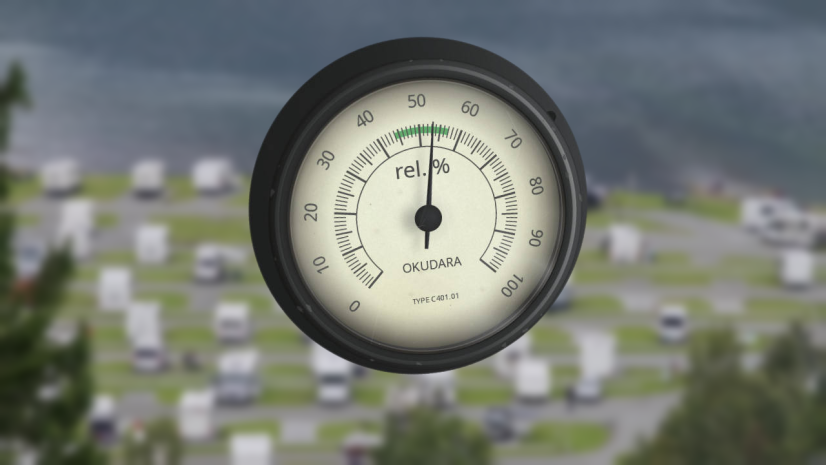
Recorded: 53 %
